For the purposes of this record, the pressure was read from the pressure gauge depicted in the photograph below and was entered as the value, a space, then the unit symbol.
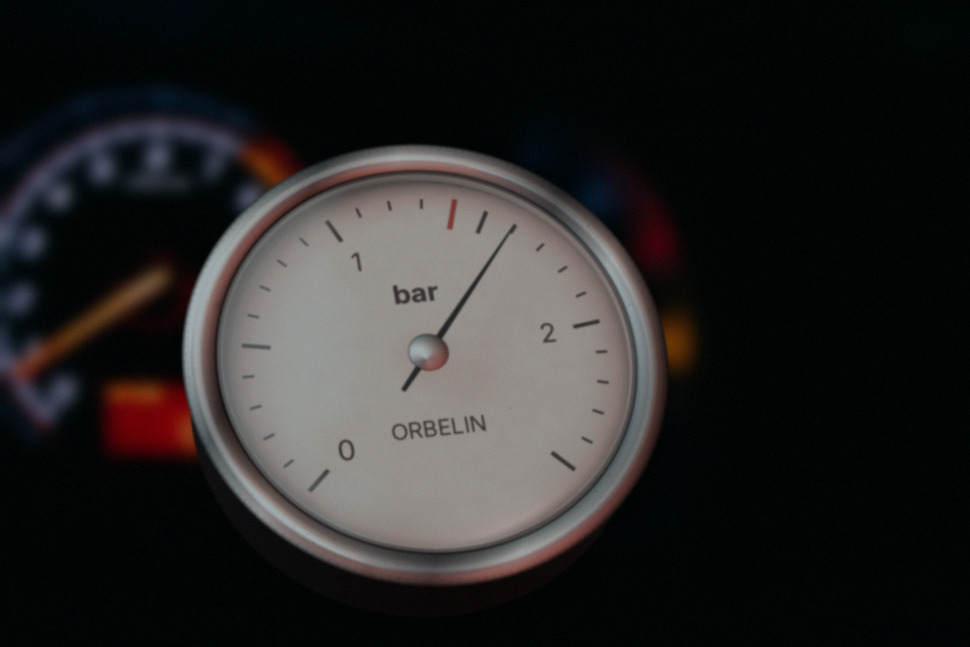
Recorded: 1.6 bar
